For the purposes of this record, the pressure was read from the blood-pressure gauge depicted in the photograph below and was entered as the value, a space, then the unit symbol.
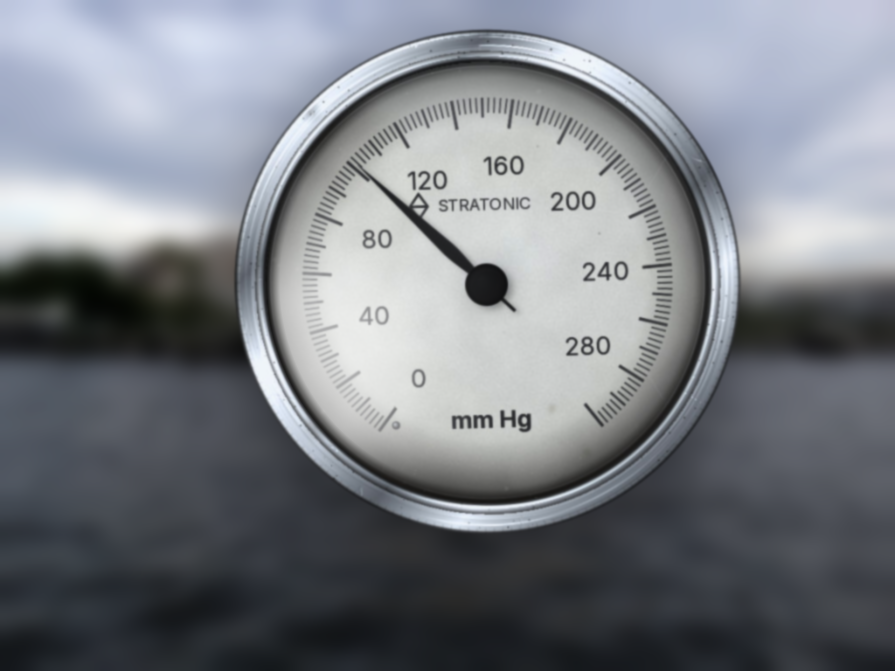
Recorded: 102 mmHg
